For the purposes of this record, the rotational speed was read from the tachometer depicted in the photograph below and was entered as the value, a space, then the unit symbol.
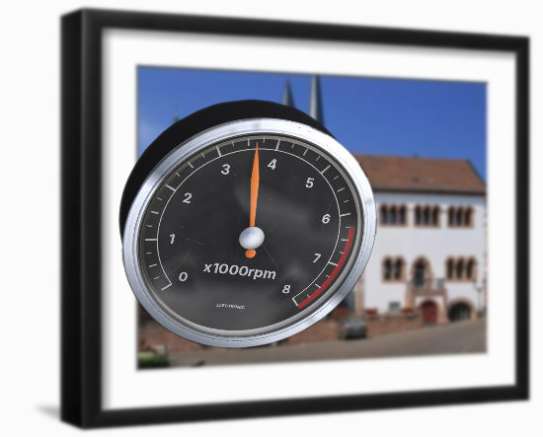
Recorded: 3625 rpm
